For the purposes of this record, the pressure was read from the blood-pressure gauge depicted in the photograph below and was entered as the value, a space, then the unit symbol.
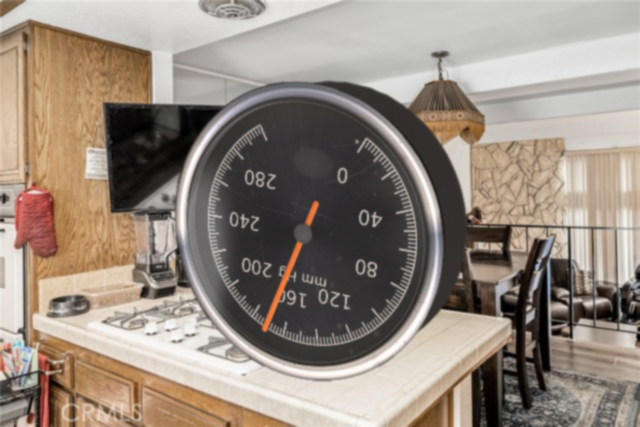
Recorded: 170 mmHg
